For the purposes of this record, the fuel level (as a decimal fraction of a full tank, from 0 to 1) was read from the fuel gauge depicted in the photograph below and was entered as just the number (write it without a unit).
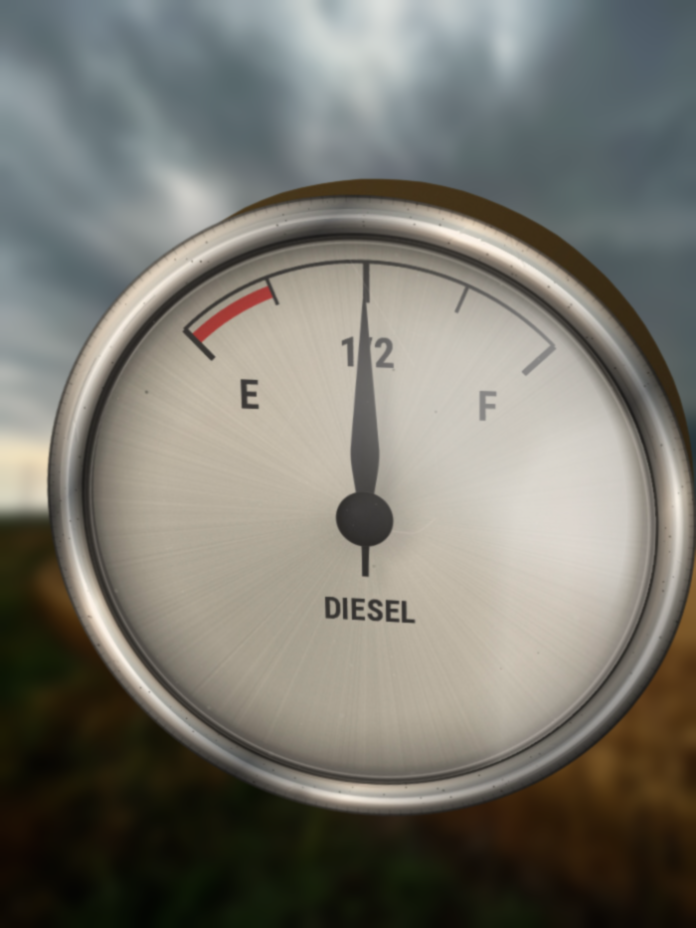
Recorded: 0.5
